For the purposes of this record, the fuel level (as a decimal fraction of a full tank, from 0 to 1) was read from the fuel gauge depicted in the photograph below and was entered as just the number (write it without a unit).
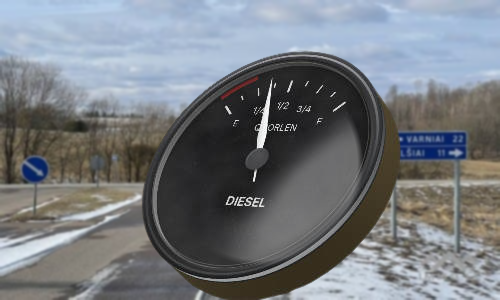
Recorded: 0.375
